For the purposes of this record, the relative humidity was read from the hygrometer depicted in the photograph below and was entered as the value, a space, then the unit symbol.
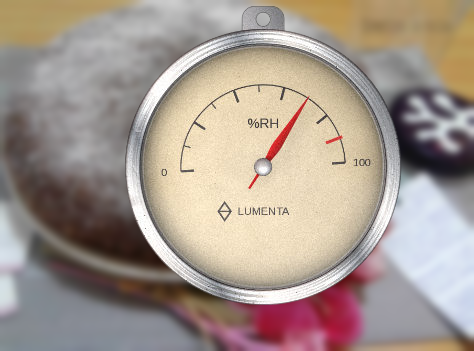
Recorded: 70 %
